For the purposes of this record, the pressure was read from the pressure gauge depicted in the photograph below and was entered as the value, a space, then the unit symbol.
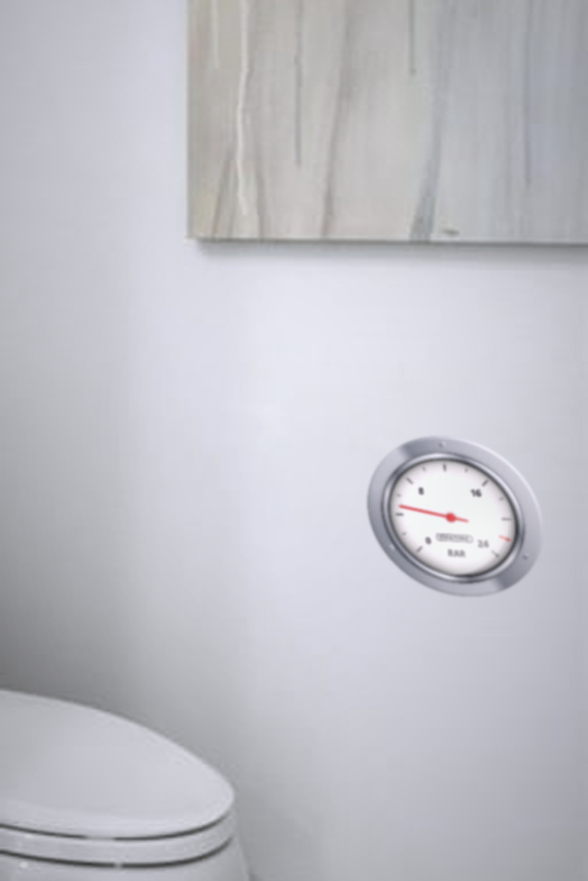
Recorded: 5 bar
